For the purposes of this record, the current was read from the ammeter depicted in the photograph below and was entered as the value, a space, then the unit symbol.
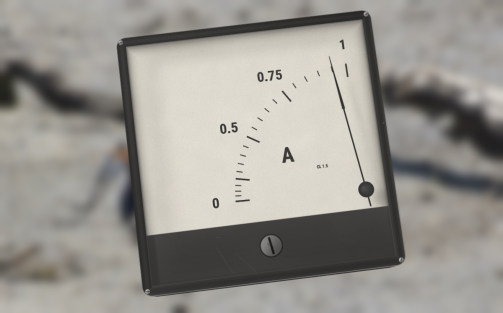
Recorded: 0.95 A
